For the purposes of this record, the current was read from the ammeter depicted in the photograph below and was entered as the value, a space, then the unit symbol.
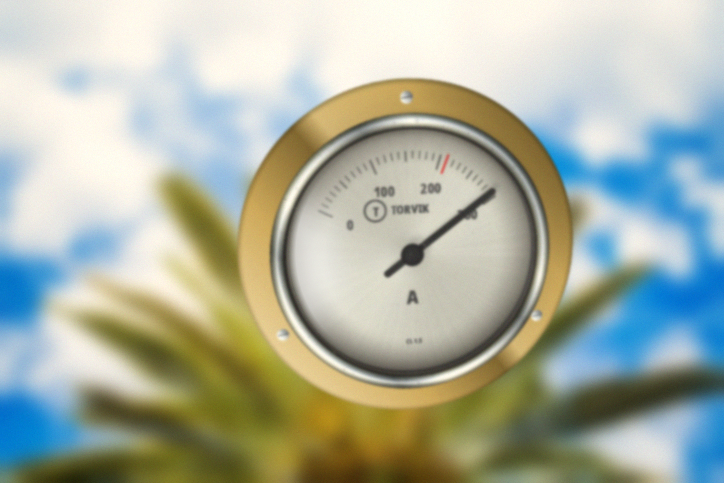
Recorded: 290 A
